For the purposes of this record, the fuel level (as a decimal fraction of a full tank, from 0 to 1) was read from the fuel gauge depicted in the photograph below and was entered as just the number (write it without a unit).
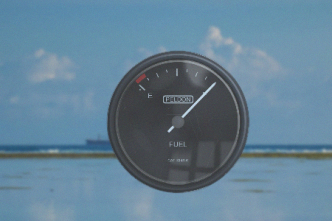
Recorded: 1
